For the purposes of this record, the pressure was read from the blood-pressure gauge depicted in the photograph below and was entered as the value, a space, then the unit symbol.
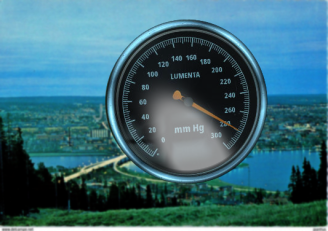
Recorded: 280 mmHg
